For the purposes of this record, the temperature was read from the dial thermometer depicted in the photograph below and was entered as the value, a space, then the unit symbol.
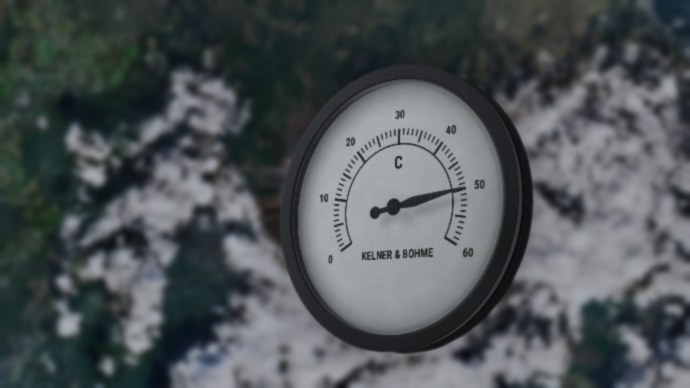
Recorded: 50 °C
